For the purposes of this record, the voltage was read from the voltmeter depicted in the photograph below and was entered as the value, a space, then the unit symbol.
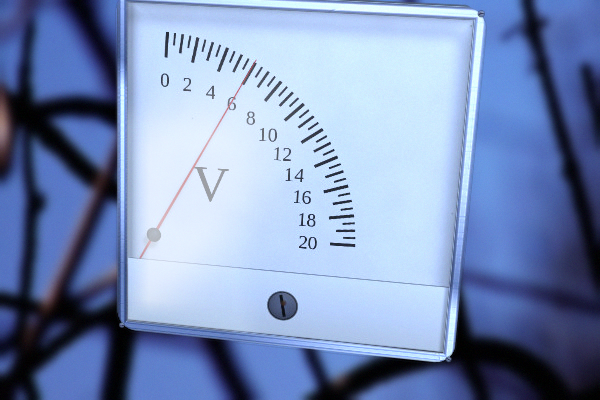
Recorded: 6 V
